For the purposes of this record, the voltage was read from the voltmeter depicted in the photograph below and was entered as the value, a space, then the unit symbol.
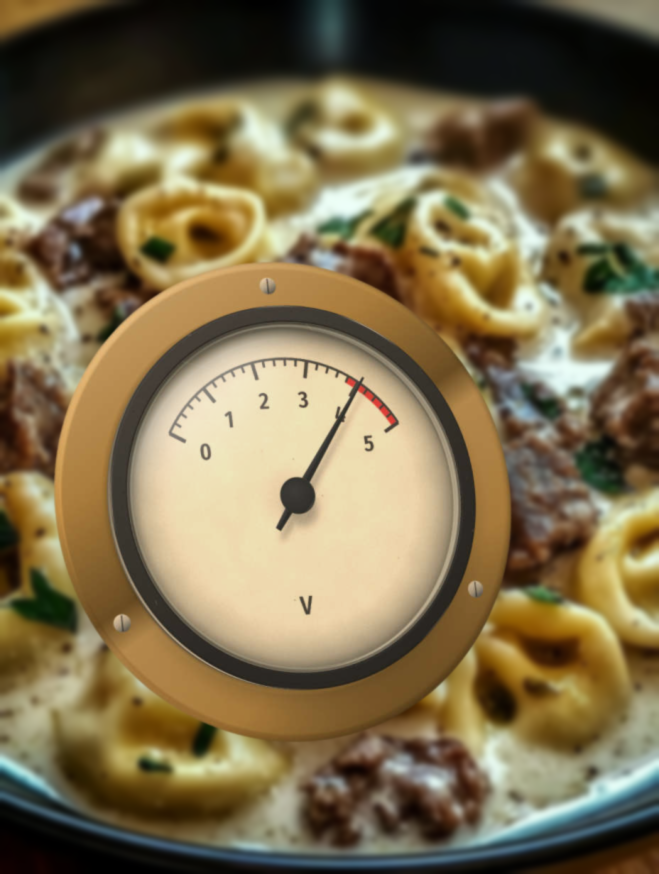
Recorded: 4 V
